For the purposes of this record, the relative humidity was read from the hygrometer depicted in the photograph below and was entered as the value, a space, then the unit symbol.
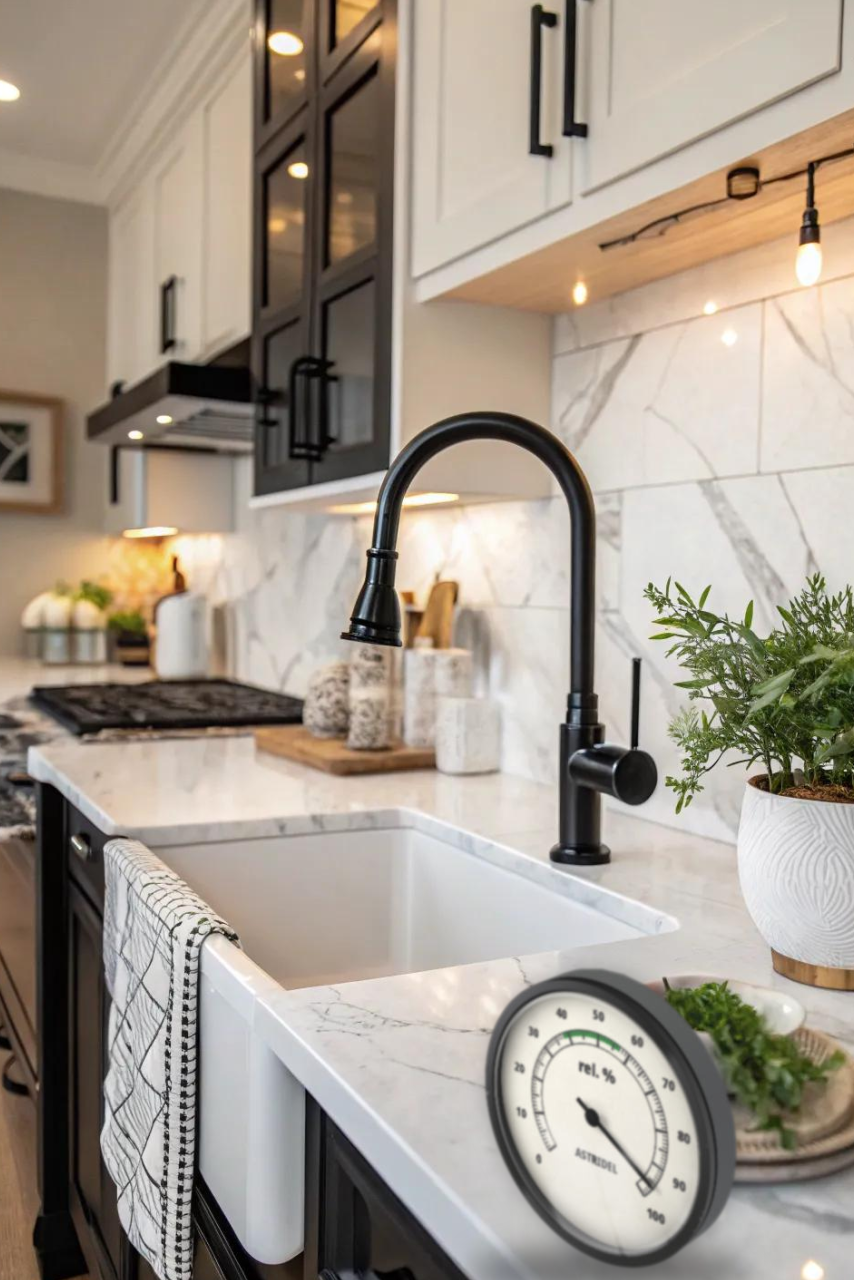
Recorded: 95 %
